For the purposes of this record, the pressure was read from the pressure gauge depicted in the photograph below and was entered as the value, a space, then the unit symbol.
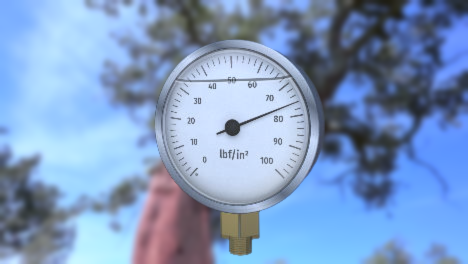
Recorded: 76 psi
